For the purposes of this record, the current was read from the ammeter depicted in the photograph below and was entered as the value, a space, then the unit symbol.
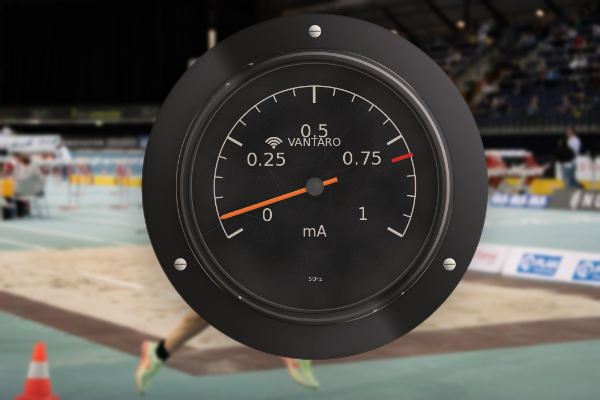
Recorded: 0.05 mA
